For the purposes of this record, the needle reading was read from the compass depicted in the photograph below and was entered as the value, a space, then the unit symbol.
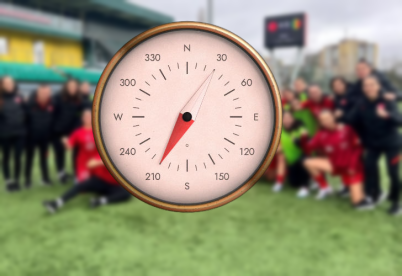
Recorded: 210 °
